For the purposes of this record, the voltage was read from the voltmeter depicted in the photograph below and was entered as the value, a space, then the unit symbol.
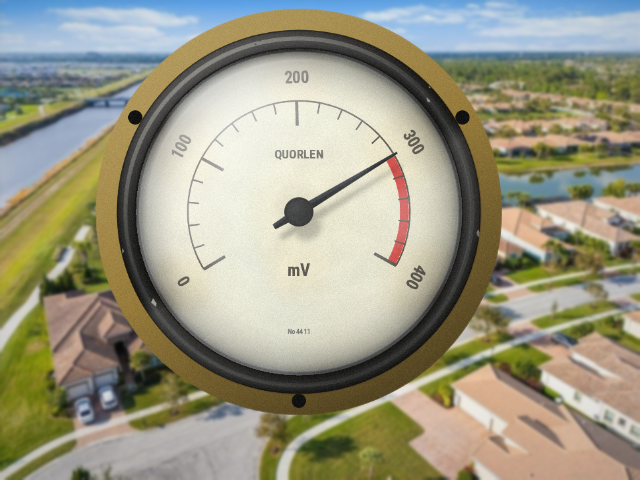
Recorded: 300 mV
